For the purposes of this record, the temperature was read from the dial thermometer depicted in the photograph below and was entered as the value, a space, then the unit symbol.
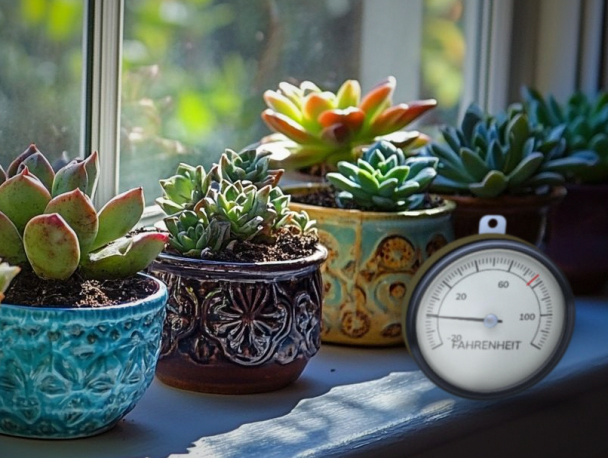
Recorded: 0 °F
